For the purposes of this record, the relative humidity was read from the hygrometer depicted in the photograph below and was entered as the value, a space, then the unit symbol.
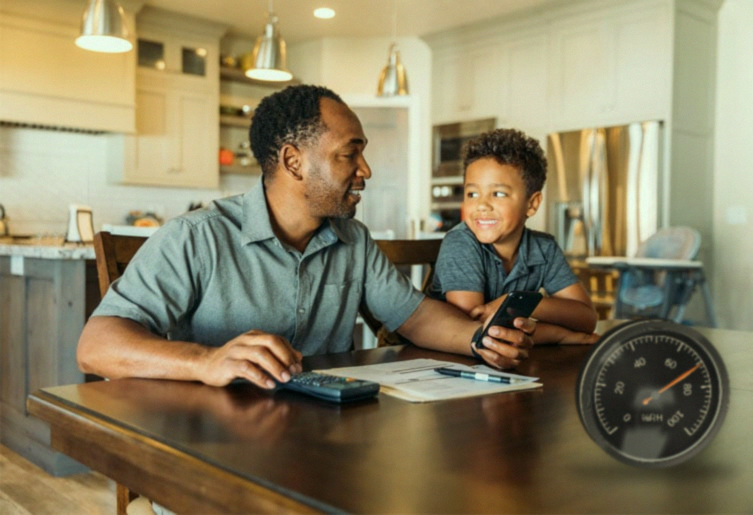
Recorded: 70 %
